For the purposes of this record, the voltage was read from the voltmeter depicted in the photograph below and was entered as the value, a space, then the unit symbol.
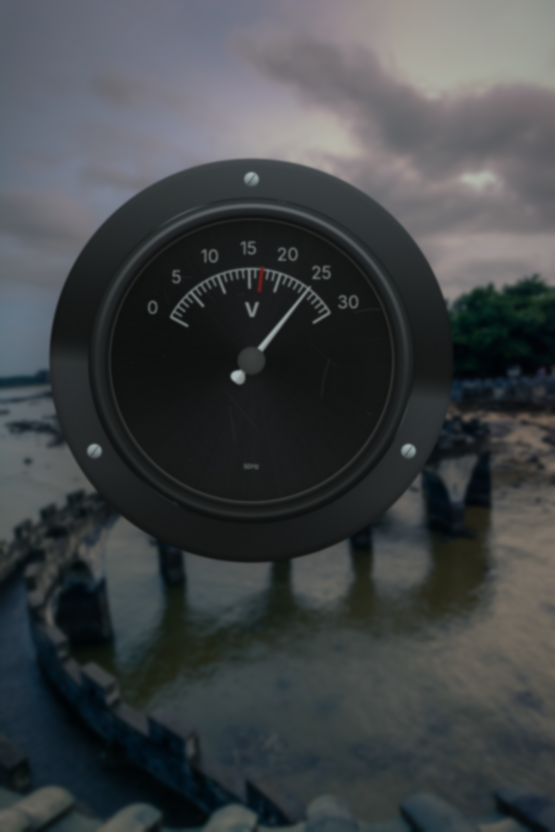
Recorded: 25 V
